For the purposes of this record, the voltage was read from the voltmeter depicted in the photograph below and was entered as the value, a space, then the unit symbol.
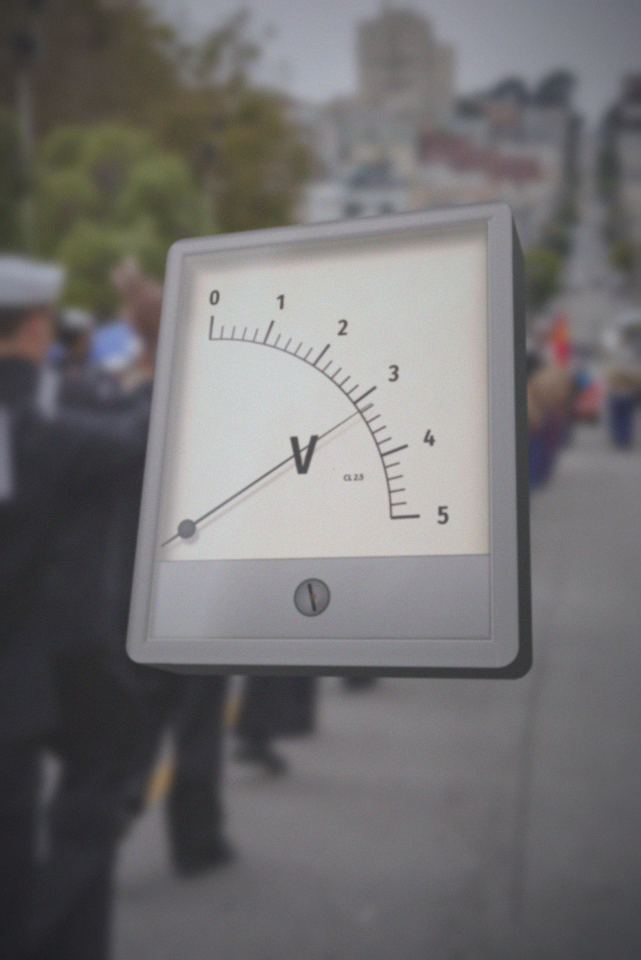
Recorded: 3.2 V
